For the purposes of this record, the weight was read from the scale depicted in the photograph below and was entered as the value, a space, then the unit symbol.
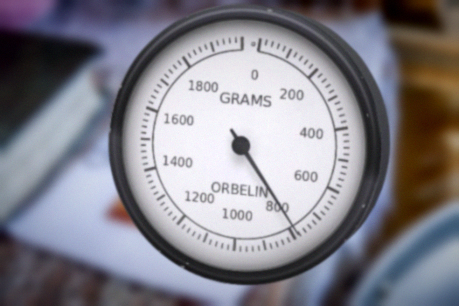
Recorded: 780 g
